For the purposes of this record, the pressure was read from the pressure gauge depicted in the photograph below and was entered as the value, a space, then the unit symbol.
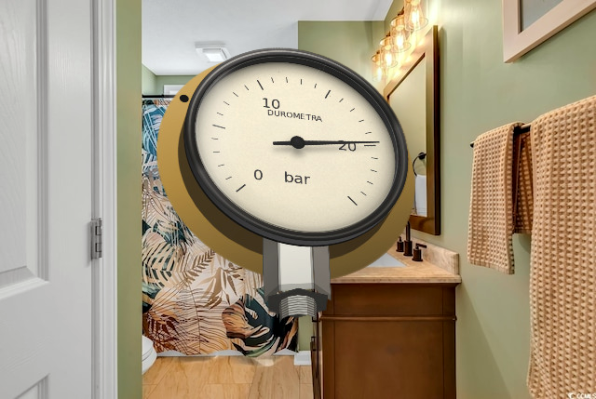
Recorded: 20 bar
